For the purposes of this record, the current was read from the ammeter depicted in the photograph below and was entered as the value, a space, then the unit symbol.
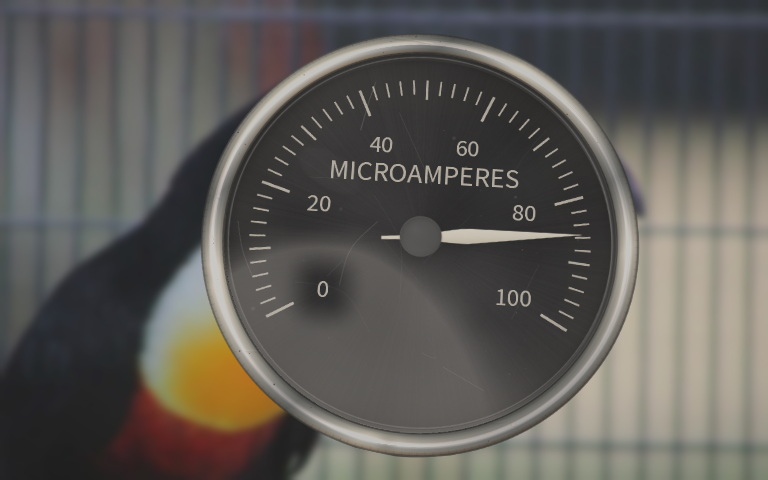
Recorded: 86 µA
